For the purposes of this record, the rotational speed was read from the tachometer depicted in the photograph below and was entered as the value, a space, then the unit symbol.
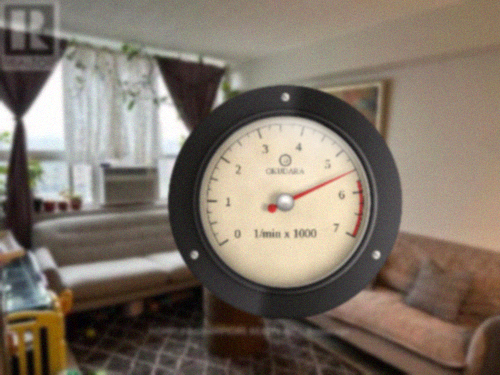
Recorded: 5500 rpm
